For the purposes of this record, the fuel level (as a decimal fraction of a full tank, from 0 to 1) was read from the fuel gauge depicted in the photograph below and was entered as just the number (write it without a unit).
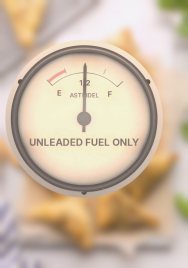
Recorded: 0.5
